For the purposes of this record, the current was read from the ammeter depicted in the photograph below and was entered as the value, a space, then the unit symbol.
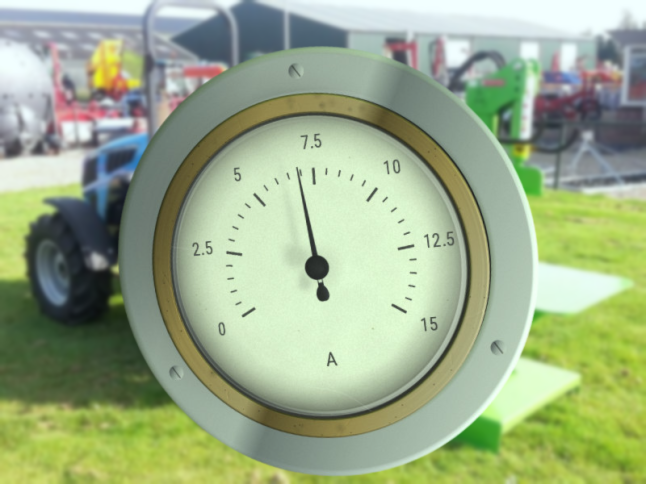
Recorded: 7 A
